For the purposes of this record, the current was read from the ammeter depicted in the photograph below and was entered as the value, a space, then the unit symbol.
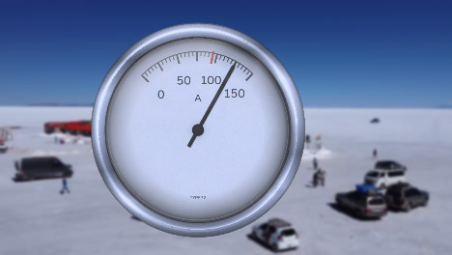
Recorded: 125 A
